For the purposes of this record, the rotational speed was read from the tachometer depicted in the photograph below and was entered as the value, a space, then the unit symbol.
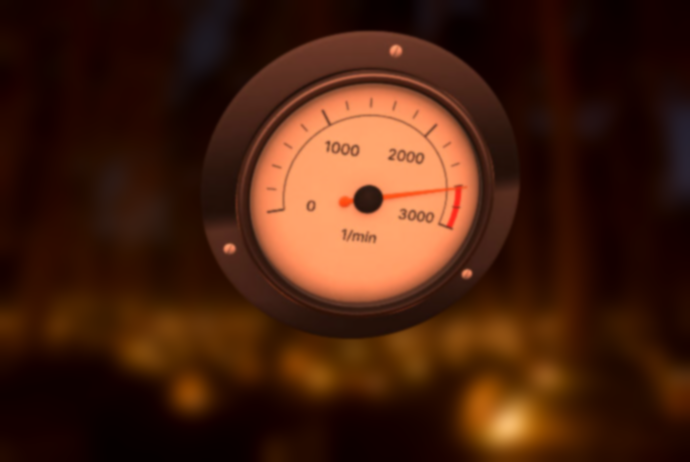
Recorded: 2600 rpm
